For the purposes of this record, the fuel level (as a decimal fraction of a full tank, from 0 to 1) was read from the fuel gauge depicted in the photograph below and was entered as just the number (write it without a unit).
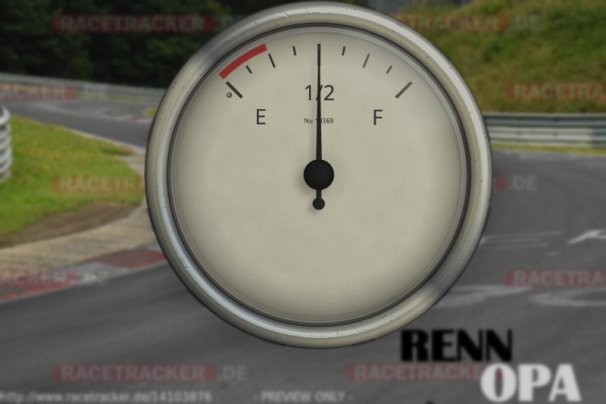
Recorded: 0.5
